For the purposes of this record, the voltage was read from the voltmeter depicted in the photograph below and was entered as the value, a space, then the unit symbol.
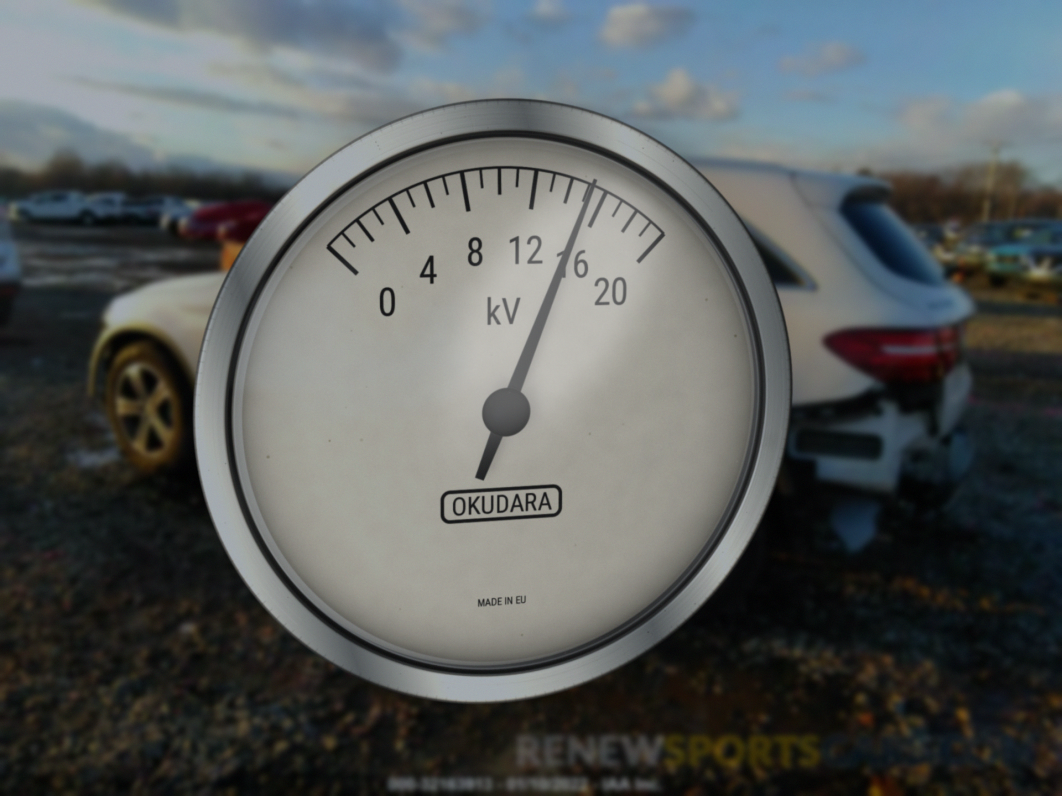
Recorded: 15 kV
